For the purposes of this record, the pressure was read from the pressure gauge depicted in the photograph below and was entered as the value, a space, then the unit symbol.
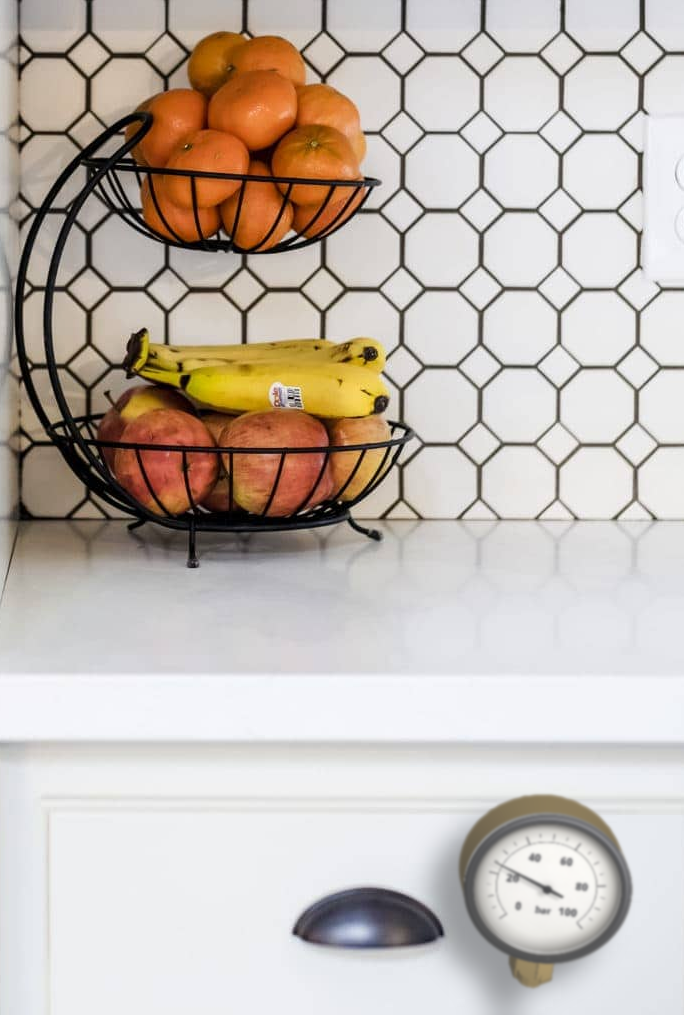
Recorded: 25 bar
